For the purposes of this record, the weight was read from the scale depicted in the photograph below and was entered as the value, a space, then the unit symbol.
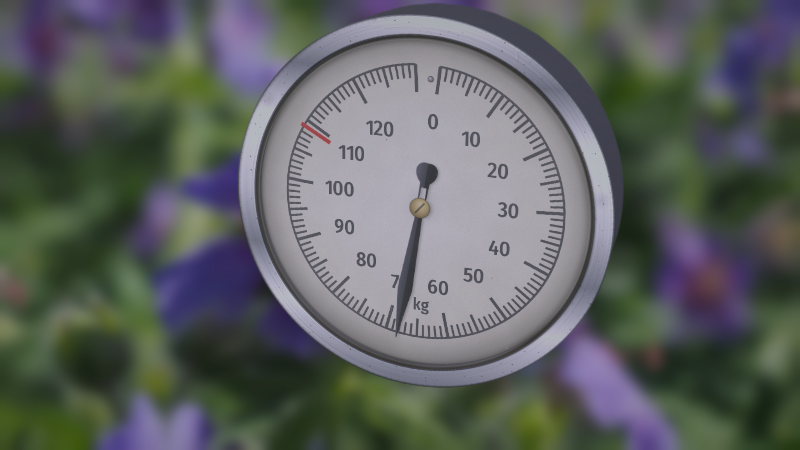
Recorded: 68 kg
